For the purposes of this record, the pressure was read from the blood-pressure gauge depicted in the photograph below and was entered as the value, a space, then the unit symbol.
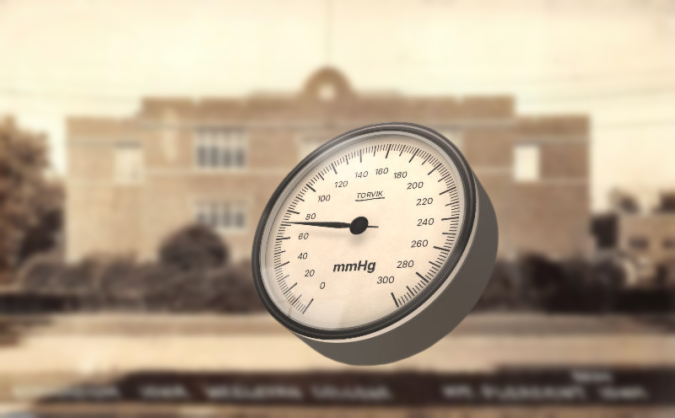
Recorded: 70 mmHg
